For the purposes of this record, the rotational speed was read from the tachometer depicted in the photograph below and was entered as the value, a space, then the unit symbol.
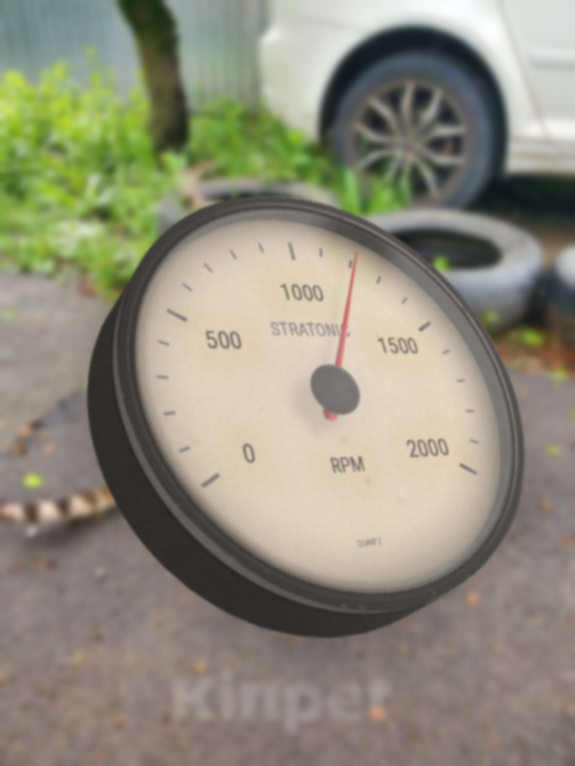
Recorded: 1200 rpm
